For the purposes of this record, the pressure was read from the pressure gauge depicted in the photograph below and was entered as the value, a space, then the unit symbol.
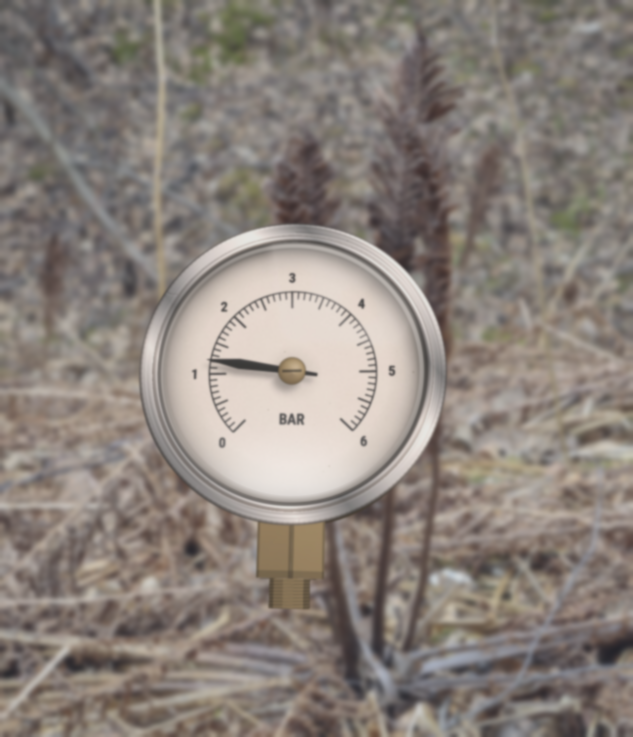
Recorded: 1.2 bar
